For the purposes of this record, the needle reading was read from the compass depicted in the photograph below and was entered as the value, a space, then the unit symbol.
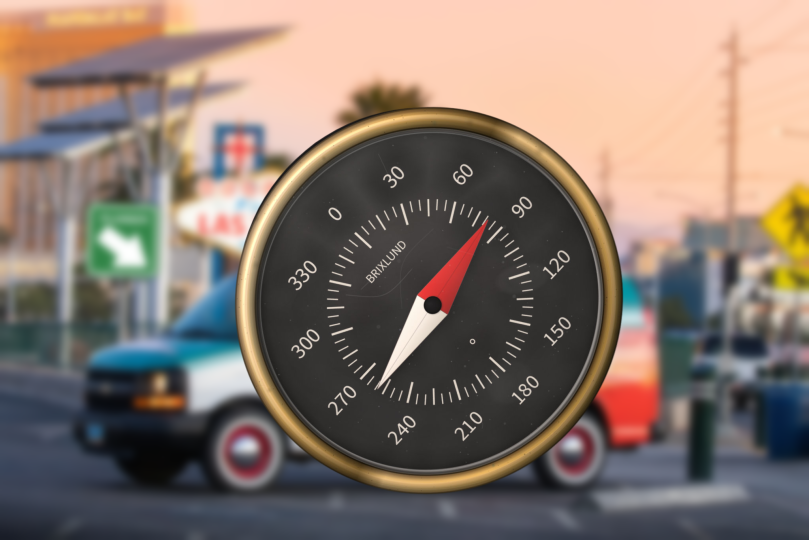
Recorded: 80 °
